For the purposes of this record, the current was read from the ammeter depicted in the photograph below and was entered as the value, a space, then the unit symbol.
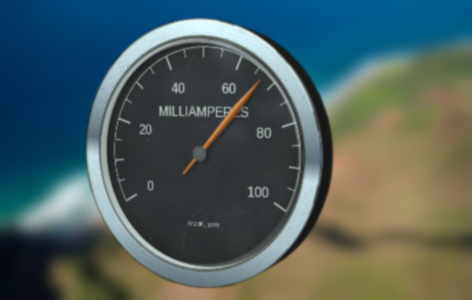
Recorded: 67.5 mA
